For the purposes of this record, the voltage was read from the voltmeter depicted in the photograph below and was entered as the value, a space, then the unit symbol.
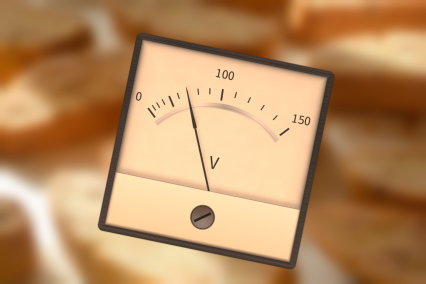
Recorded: 70 V
